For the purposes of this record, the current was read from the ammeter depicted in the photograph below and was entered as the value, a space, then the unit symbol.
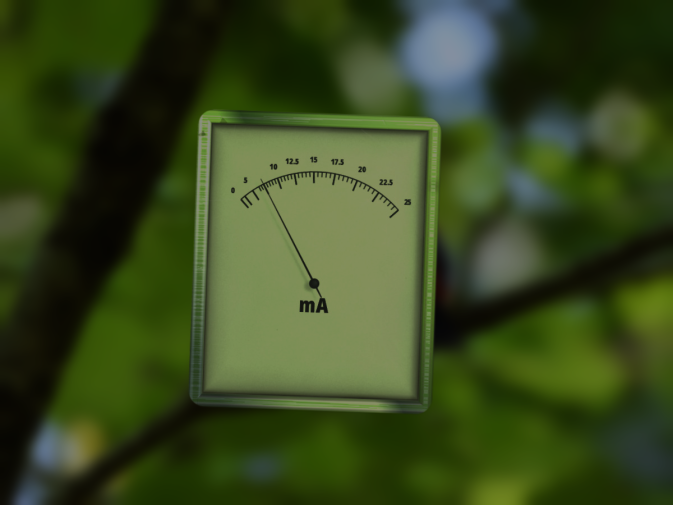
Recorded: 7.5 mA
